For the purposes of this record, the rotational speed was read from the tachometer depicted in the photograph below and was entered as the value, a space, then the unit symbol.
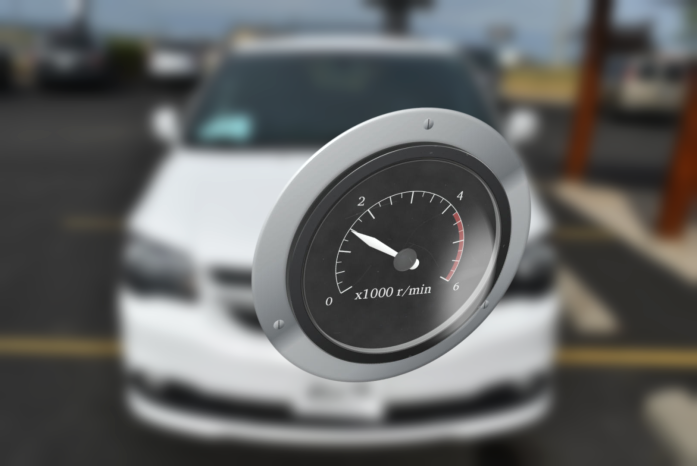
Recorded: 1500 rpm
